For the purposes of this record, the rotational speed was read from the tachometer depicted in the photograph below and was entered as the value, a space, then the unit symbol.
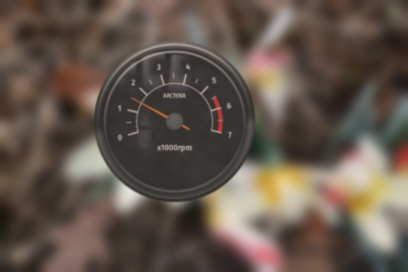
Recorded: 1500 rpm
